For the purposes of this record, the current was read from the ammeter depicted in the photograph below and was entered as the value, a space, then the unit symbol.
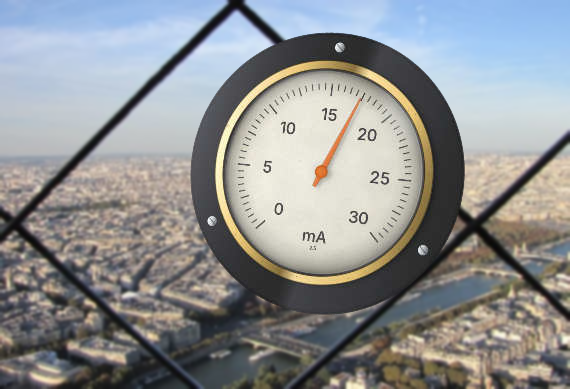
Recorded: 17.5 mA
